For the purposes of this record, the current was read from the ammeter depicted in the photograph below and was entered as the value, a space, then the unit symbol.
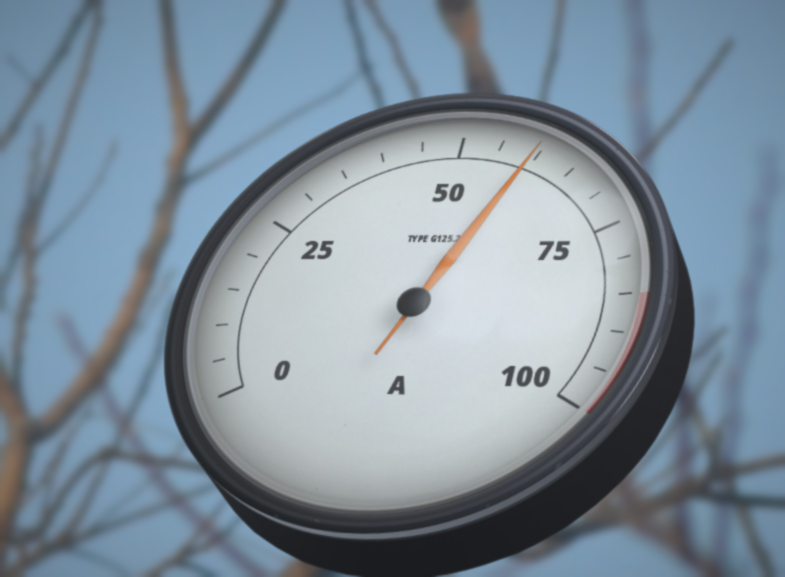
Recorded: 60 A
